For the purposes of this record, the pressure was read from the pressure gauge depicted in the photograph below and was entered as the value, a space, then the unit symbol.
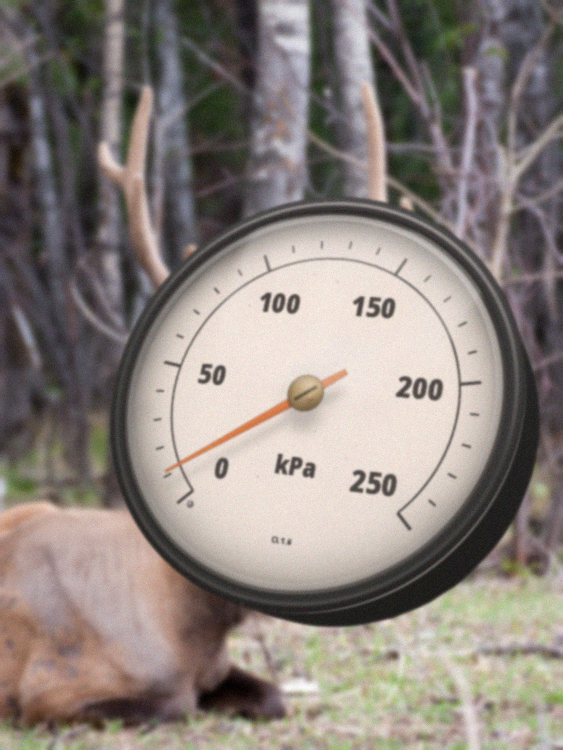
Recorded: 10 kPa
